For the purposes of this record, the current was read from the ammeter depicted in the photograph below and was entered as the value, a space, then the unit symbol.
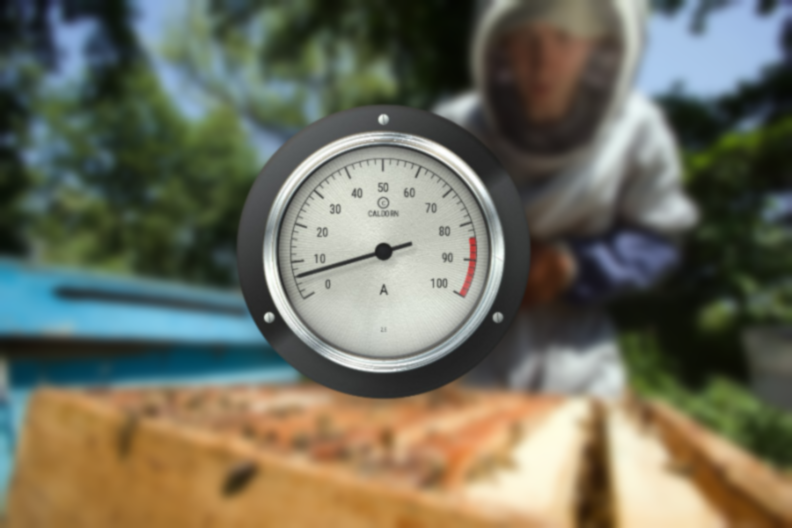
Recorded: 6 A
